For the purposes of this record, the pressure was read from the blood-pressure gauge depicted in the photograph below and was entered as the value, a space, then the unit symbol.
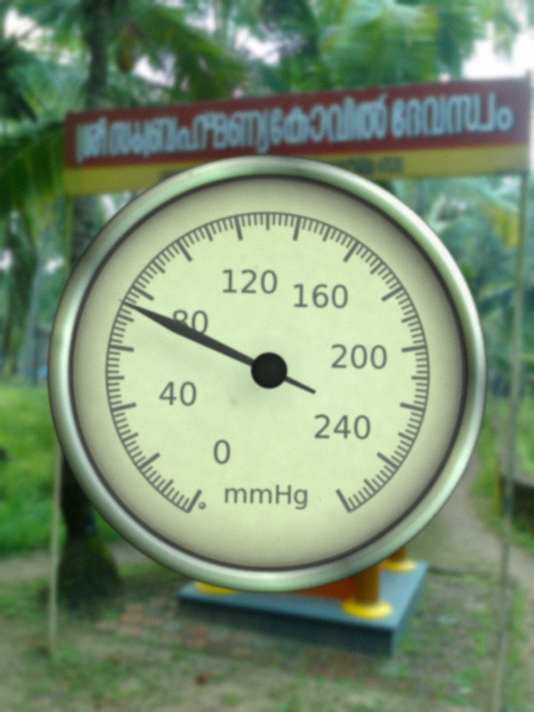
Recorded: 74 mmHg
